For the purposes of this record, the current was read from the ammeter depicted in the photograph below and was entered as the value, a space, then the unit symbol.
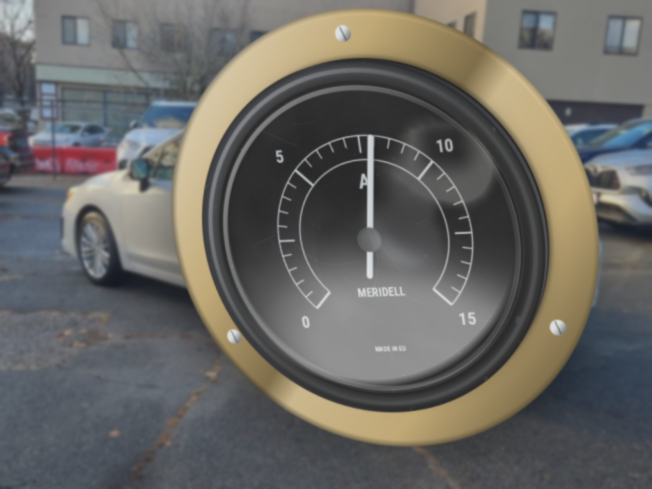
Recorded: 8 A
